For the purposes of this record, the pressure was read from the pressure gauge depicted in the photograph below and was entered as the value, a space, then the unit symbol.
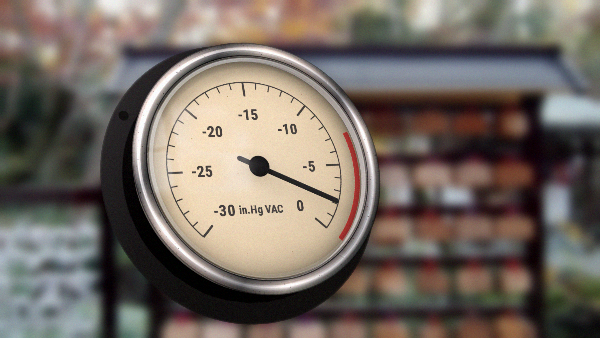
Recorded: -2 inHg
